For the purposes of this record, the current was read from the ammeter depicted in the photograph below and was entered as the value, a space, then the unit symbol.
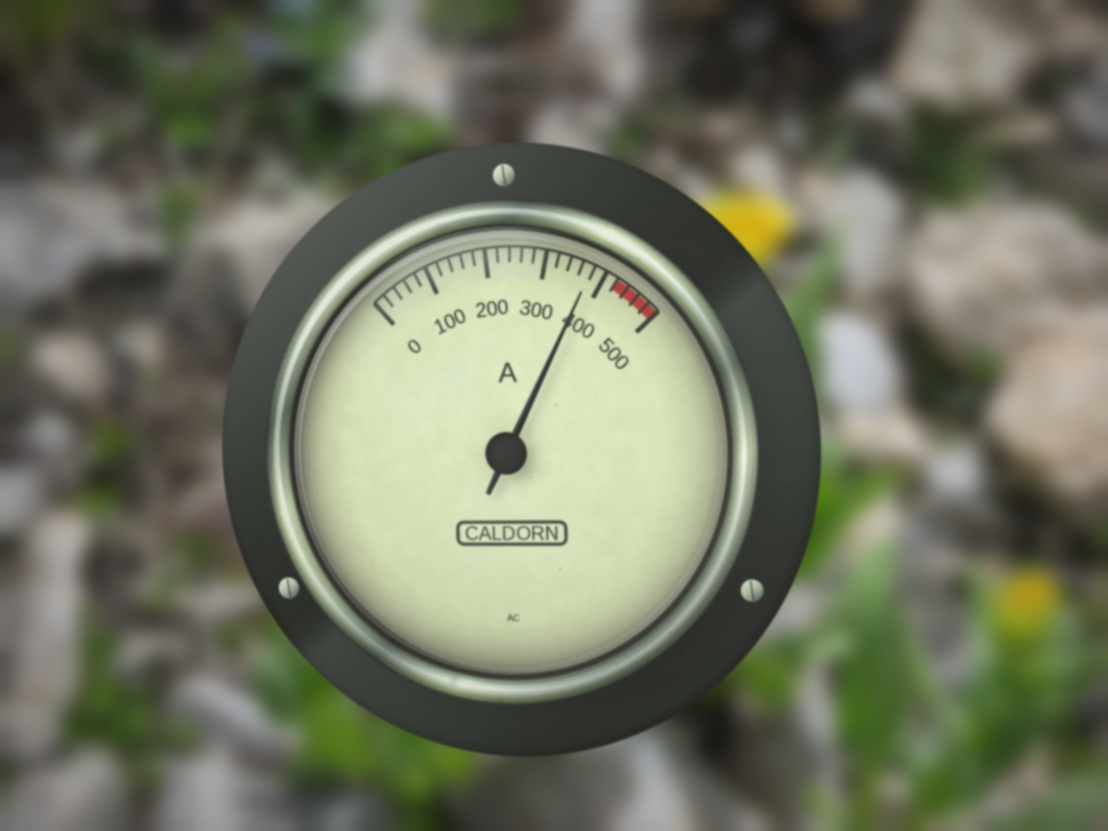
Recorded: 380 A
